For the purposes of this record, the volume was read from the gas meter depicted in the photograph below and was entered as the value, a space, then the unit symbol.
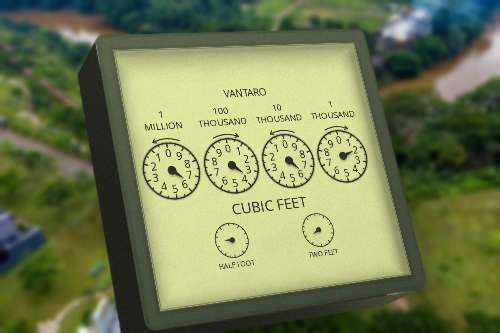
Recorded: 636200 ft³
